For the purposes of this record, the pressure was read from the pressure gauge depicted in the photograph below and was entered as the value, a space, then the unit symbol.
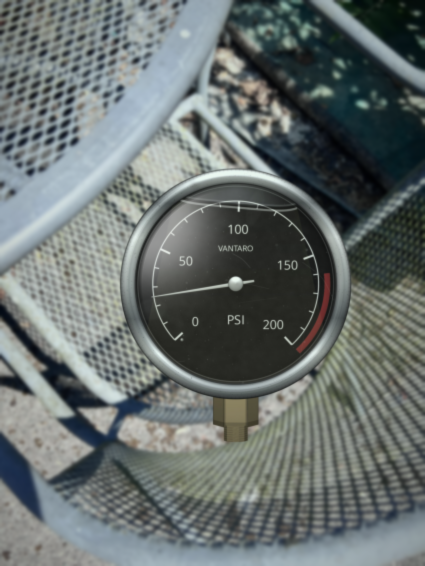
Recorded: 25 psi
